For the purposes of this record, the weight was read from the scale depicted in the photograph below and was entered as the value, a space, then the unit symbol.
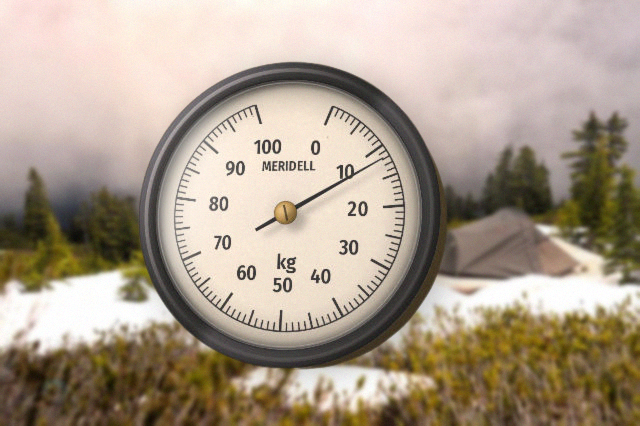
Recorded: 12 kg
